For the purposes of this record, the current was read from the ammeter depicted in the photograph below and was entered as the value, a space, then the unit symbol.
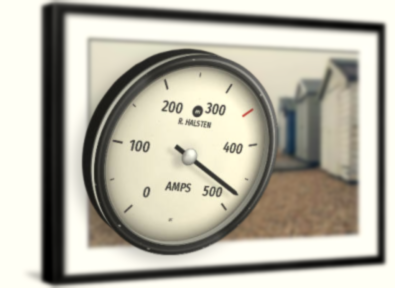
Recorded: 475 A
